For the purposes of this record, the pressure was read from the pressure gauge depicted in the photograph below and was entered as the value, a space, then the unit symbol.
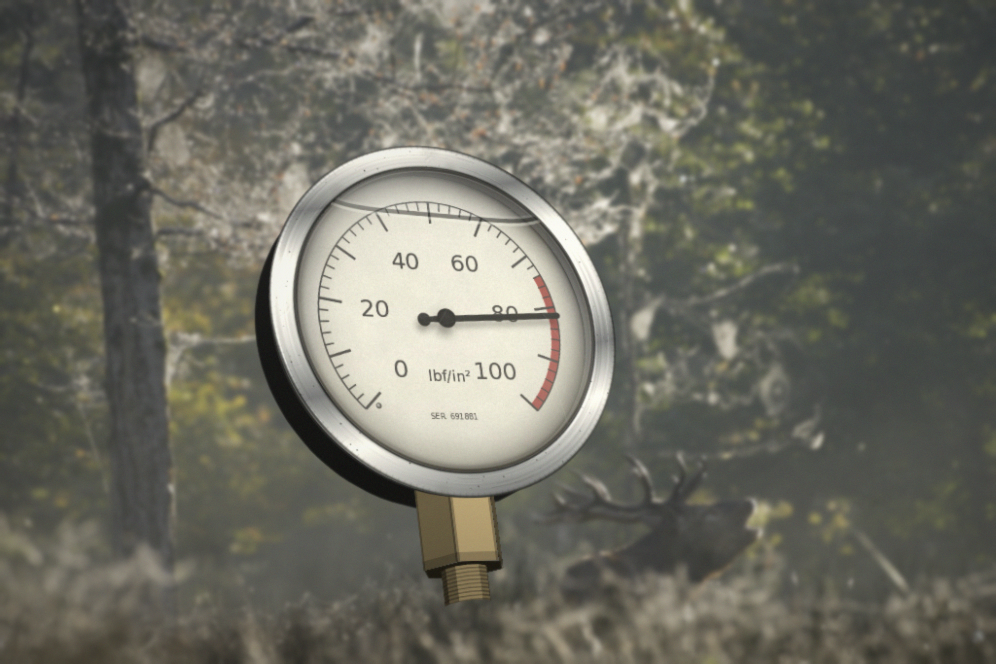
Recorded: 82 psi
